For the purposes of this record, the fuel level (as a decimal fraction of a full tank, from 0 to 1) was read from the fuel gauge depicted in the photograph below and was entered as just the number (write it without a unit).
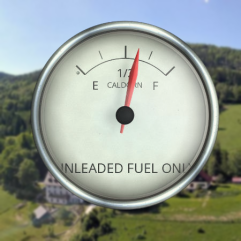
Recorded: 0.625
